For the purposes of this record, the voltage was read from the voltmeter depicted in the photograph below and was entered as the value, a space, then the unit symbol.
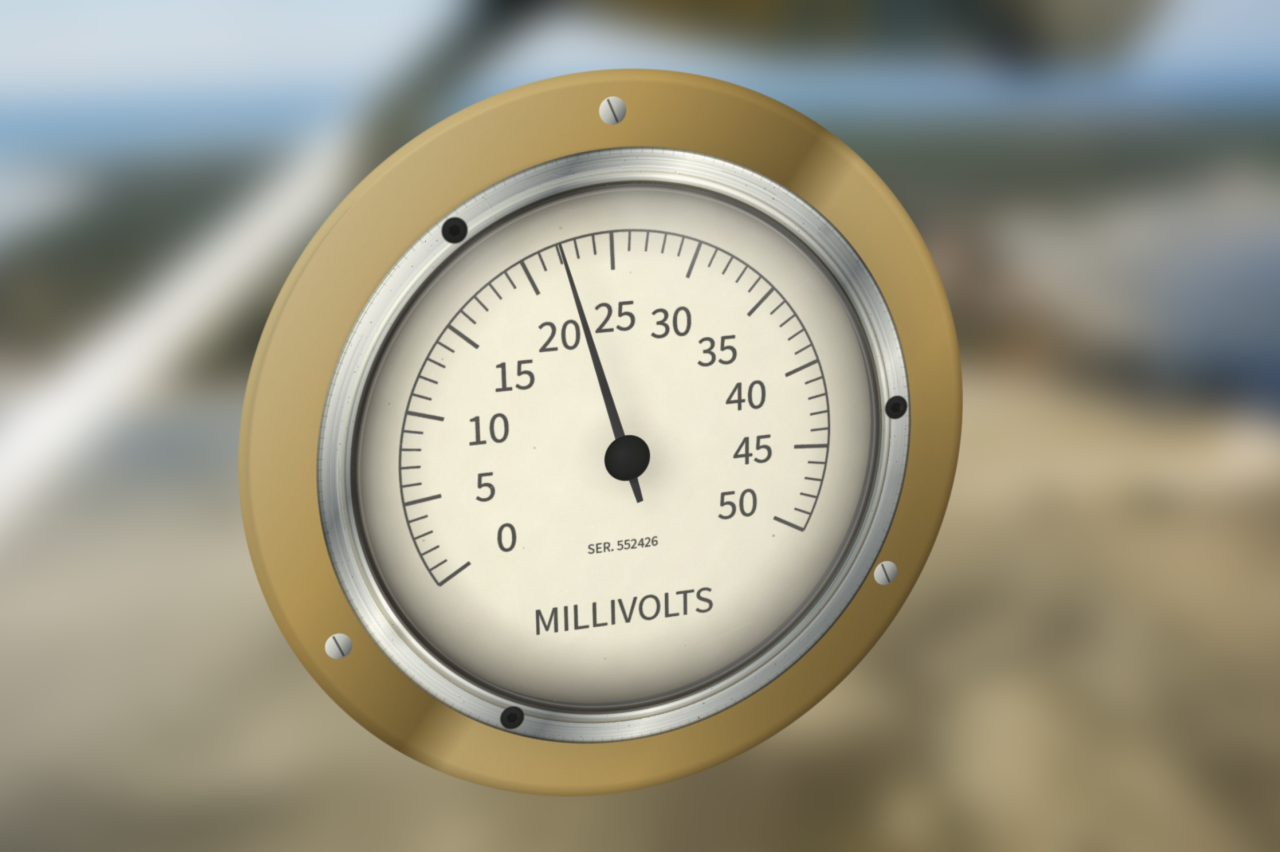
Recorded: 22 mV
